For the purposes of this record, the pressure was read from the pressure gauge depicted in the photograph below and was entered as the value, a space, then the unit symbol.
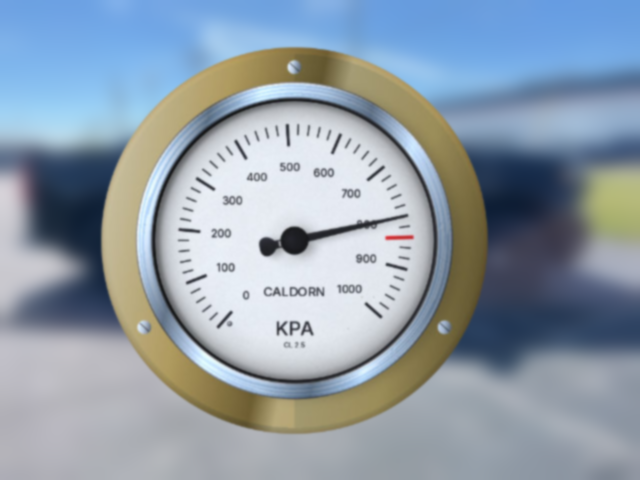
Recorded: 800 kPa
